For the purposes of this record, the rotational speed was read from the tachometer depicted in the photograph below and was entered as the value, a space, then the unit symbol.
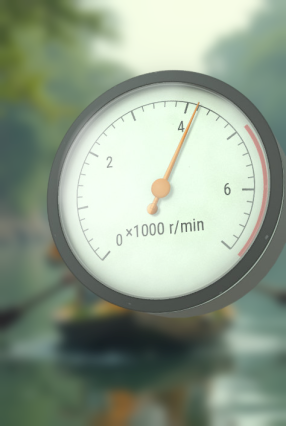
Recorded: 4200 rpm
